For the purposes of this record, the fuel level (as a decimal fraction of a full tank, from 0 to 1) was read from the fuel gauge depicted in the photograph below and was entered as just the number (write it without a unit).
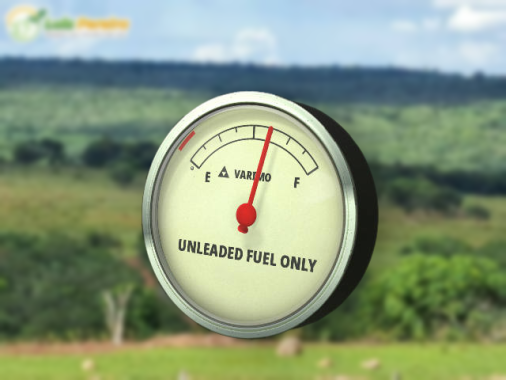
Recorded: 0.625
